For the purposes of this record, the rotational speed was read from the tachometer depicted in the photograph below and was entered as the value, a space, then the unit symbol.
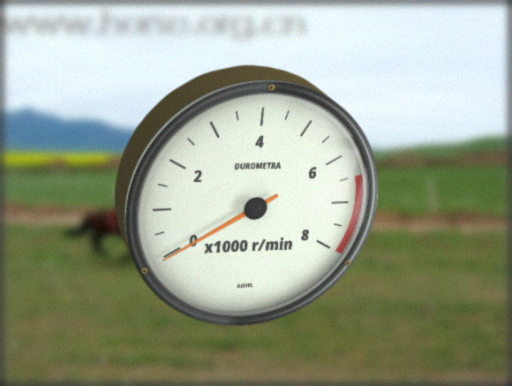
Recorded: 0 rpm
